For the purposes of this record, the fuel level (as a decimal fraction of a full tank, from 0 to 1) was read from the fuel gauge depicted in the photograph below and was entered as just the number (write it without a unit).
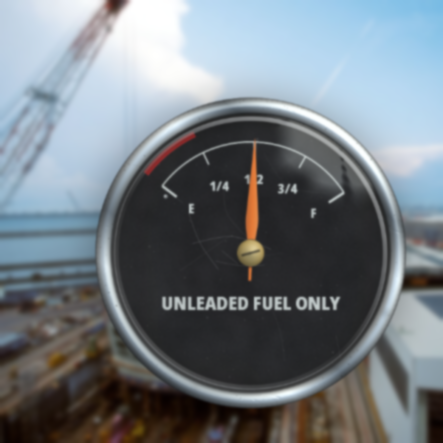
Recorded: 0.5
